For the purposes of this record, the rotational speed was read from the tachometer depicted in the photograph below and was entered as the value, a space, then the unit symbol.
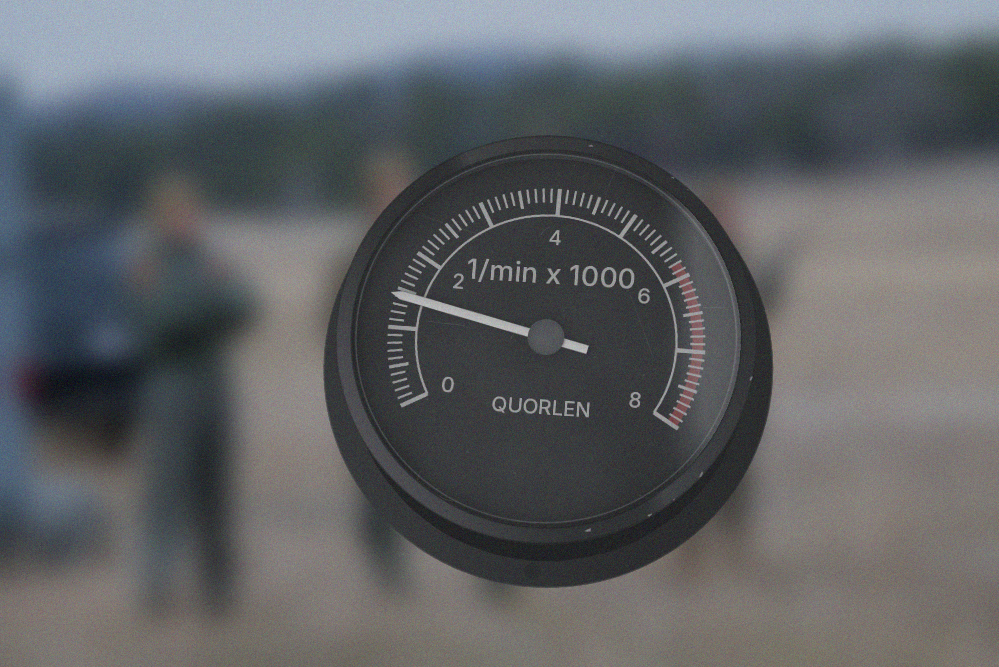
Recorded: 1400 rpm
